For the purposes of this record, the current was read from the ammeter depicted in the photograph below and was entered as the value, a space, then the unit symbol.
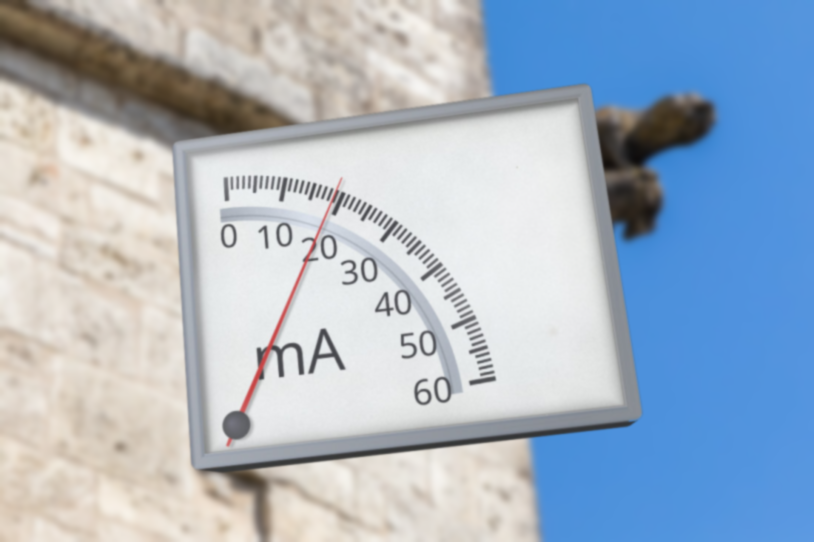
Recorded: 19 mA
